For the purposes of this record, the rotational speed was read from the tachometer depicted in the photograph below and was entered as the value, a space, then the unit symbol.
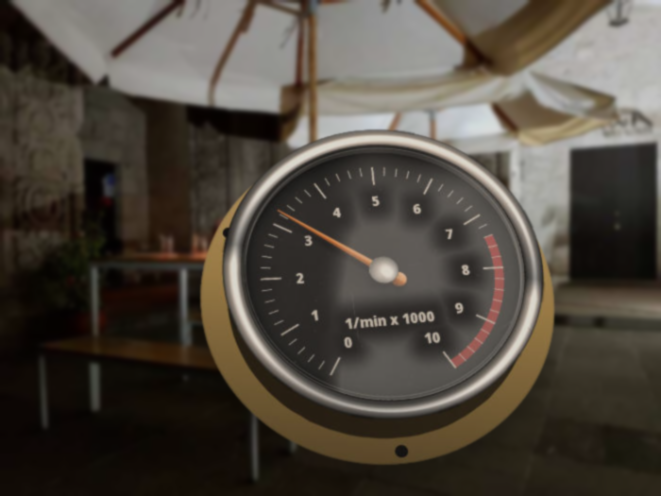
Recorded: 3200 rpm
